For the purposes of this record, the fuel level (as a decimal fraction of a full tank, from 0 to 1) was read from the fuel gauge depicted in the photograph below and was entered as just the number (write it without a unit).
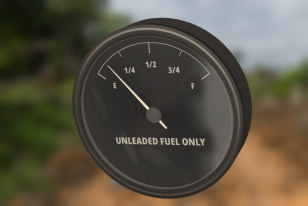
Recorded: 0.125
